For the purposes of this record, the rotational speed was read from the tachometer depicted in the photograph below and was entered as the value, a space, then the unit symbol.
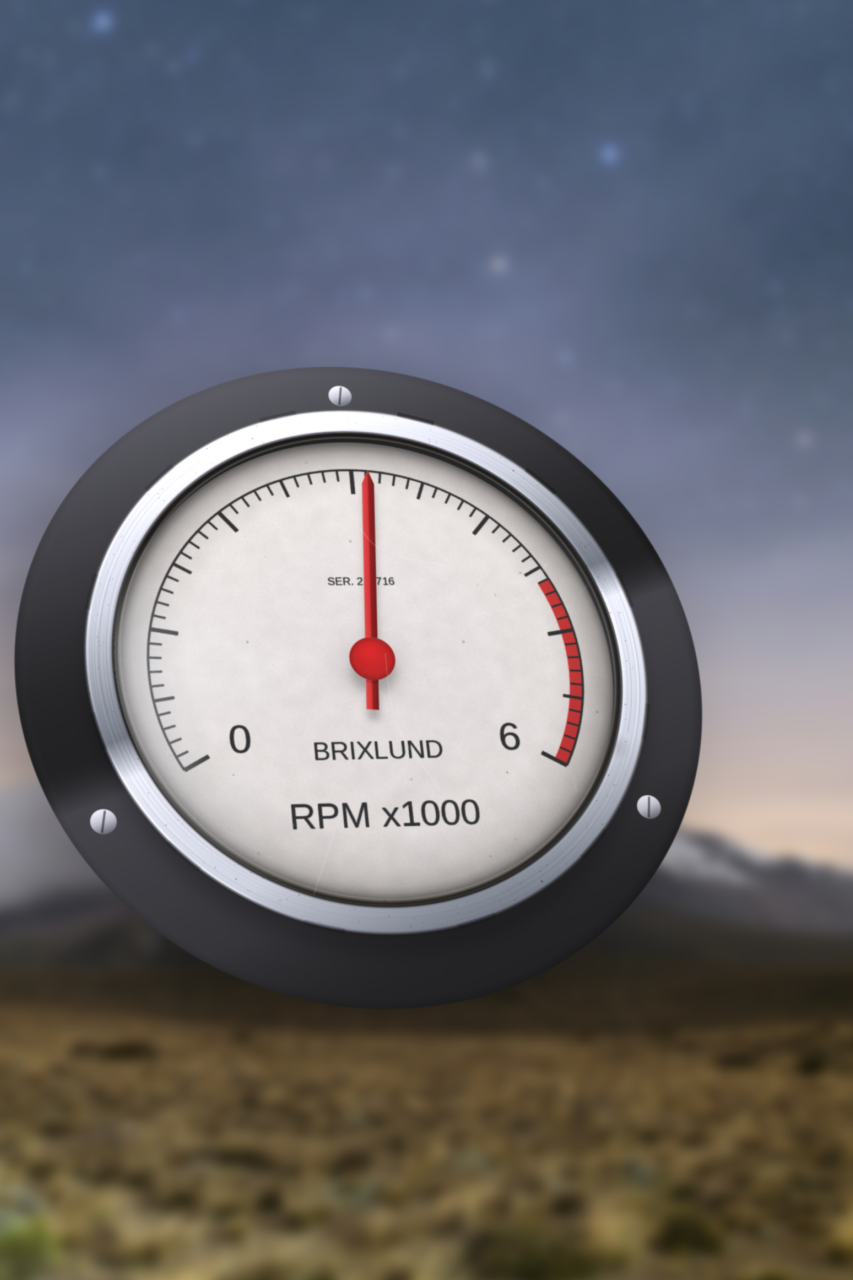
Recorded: 3100 rpm
